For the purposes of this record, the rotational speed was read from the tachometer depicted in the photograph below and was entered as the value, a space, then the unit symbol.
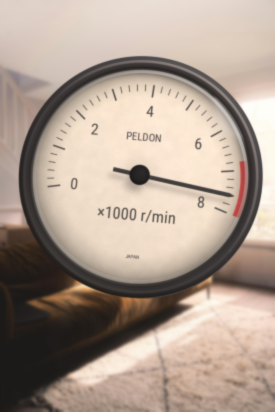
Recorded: 7600 rpm
